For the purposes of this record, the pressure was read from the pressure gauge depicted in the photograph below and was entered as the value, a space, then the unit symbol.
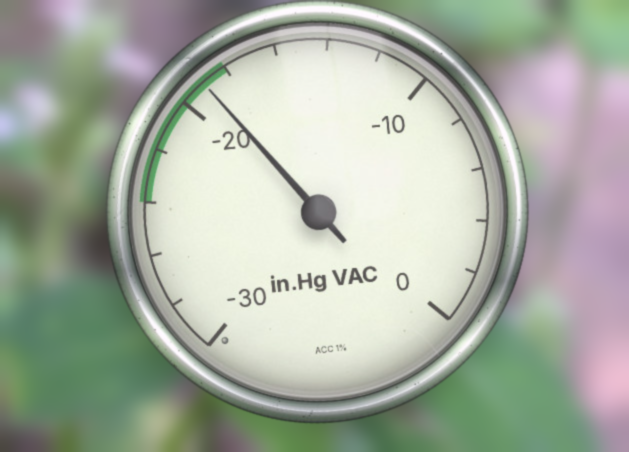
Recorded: -19 inHg
